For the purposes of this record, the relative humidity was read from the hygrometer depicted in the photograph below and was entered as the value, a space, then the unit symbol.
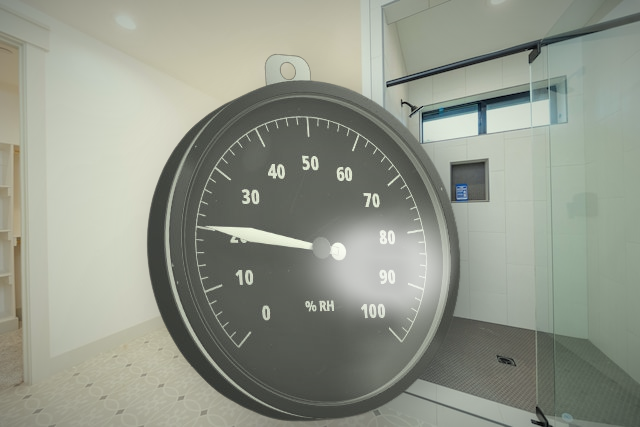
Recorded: 20 %
